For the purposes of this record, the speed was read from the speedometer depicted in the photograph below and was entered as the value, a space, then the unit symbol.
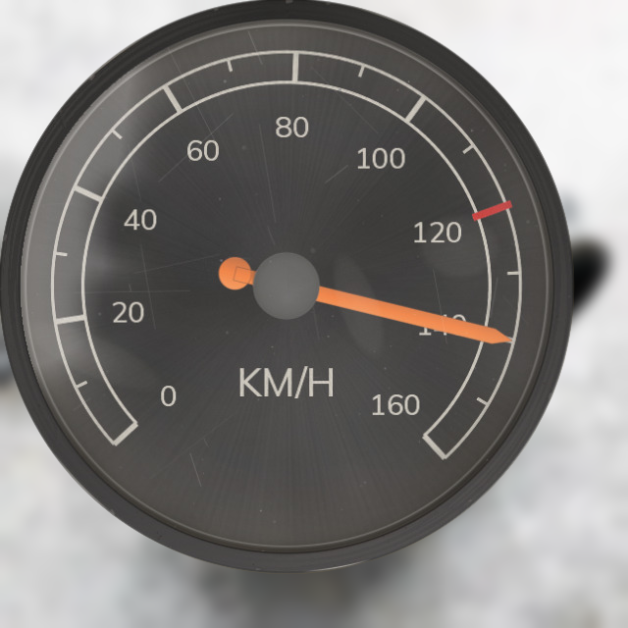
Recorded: 140 km/h
